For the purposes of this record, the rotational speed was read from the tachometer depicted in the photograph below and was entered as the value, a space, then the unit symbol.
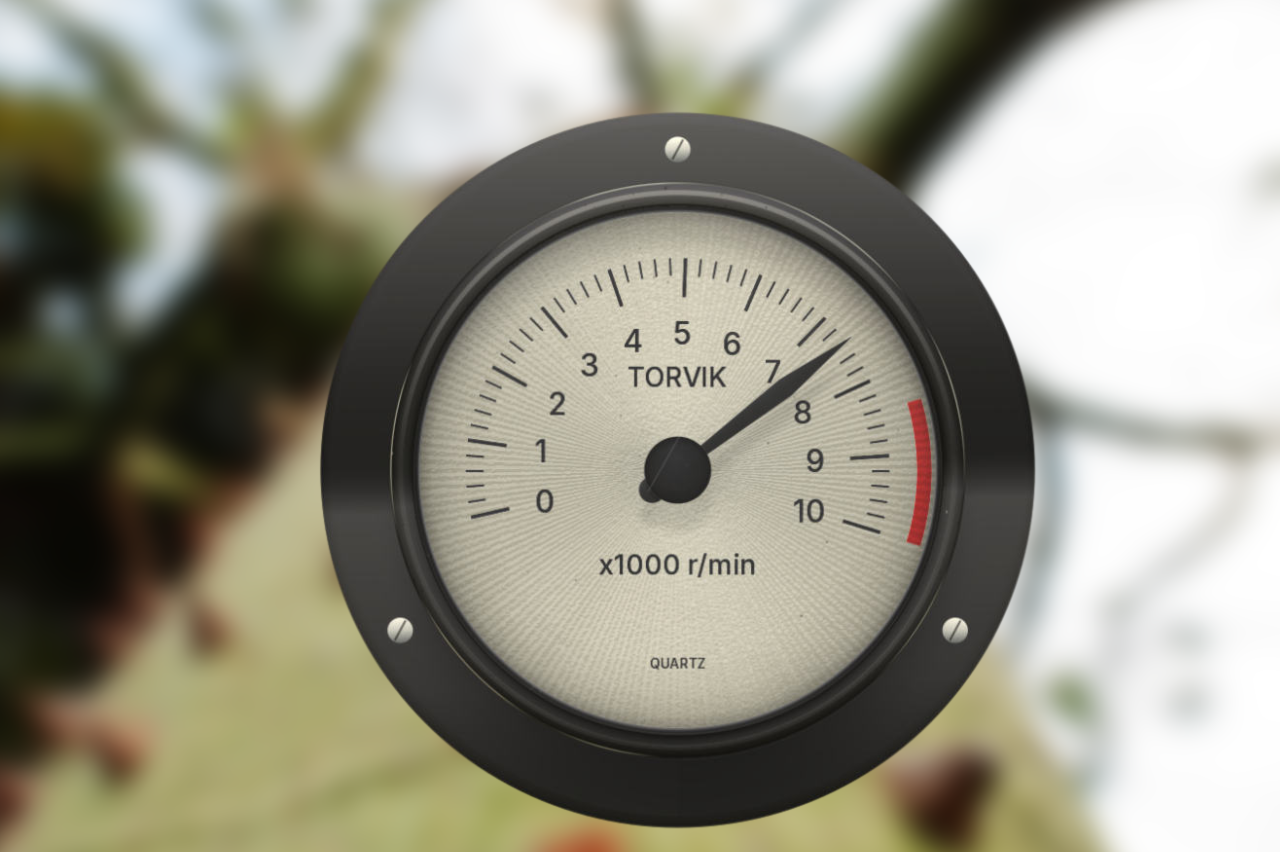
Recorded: 7400 rpm
